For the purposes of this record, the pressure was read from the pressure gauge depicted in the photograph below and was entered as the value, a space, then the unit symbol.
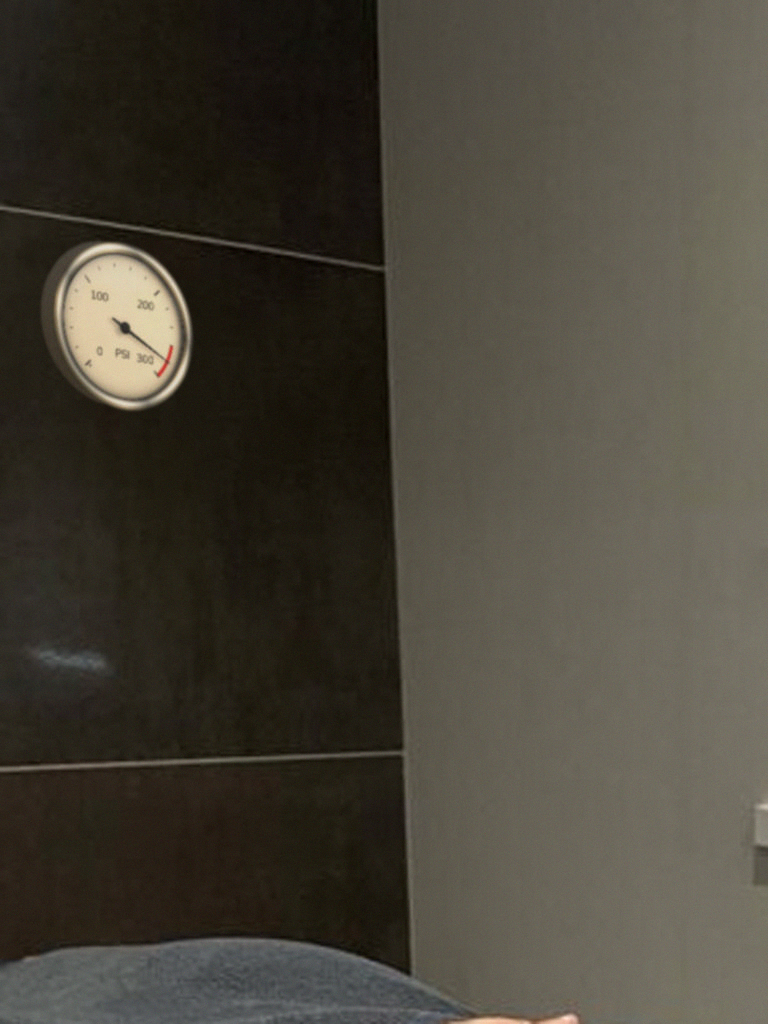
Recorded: 280 psi
